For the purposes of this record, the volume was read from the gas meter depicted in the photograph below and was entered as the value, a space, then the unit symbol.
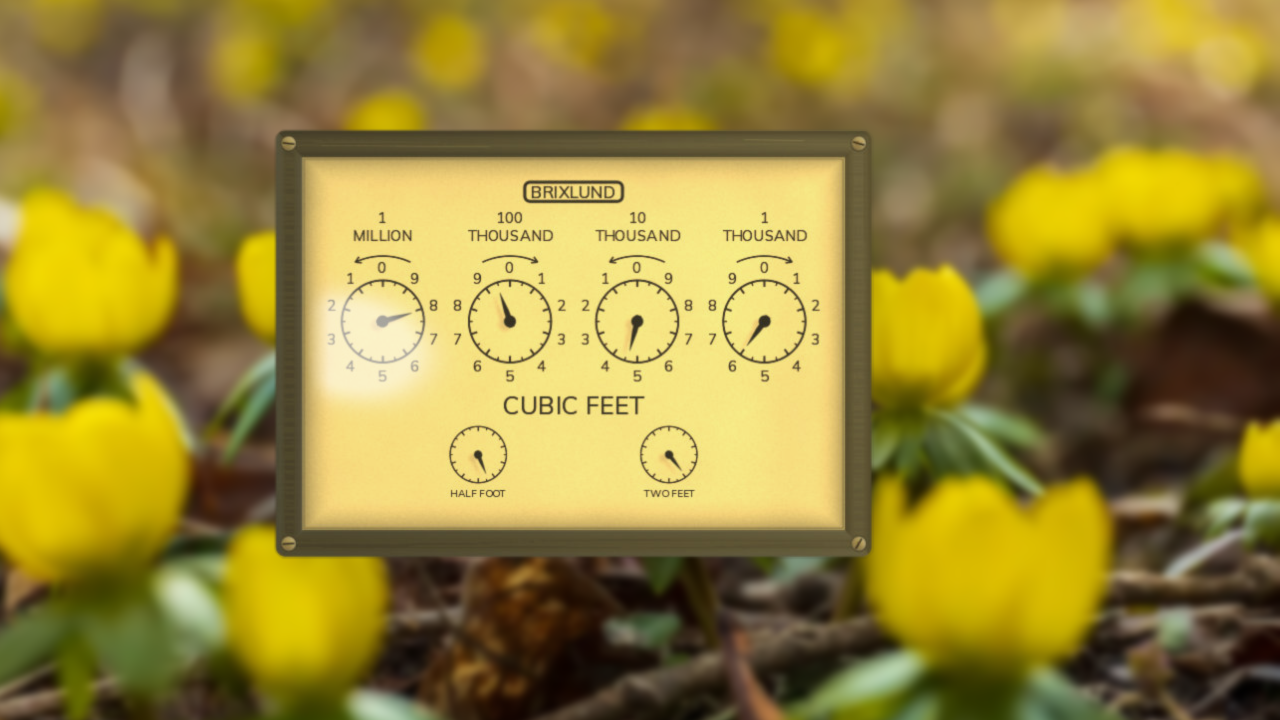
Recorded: 794600 ft³
